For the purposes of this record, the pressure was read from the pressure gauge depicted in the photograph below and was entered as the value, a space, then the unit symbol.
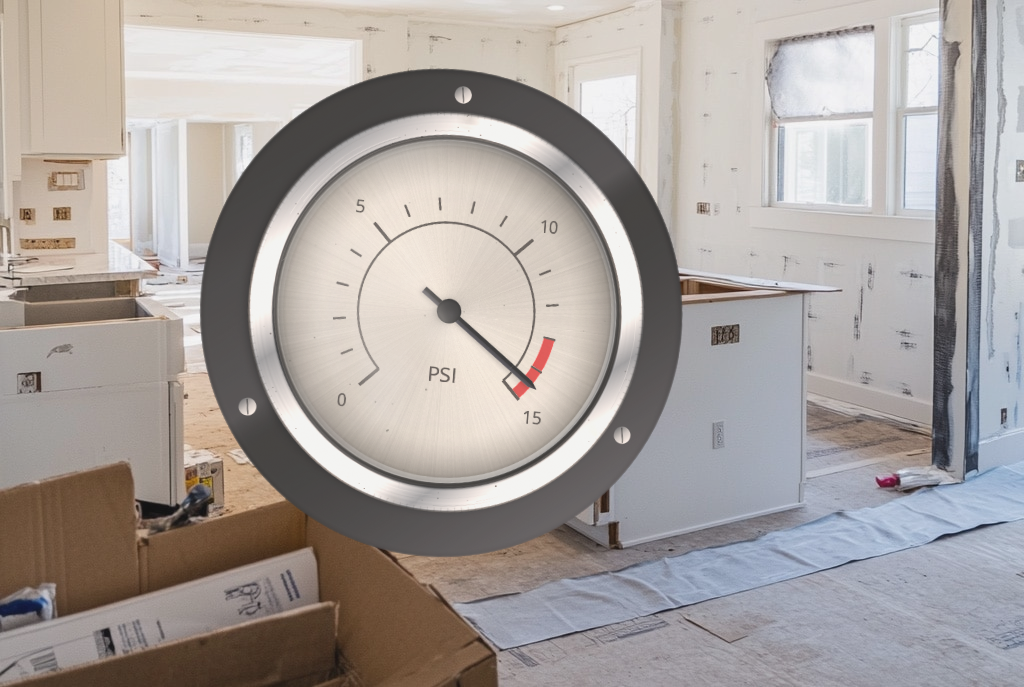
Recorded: 14.5 psi
